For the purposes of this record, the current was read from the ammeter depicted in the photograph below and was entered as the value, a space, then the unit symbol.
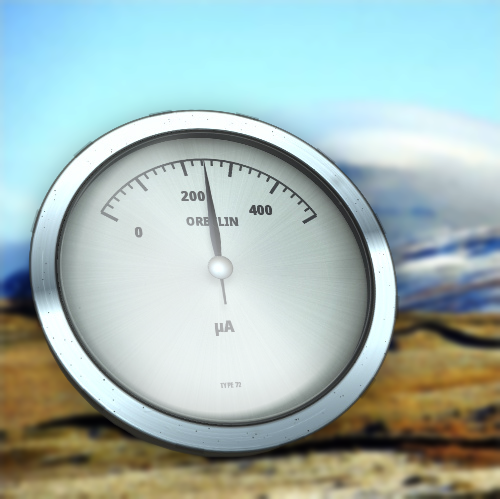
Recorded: 240 µA
